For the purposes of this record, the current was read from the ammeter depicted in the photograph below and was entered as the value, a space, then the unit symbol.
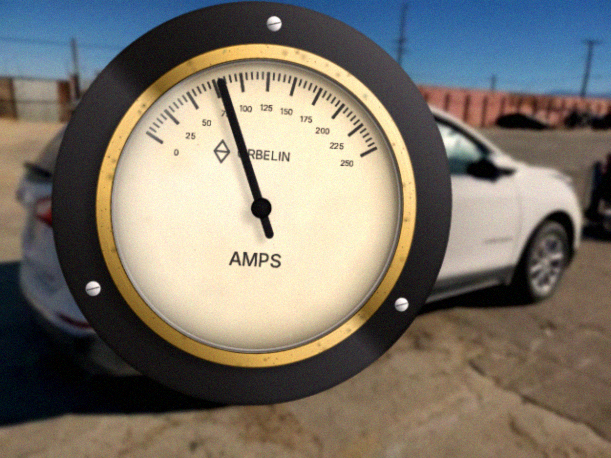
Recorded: 80 A
